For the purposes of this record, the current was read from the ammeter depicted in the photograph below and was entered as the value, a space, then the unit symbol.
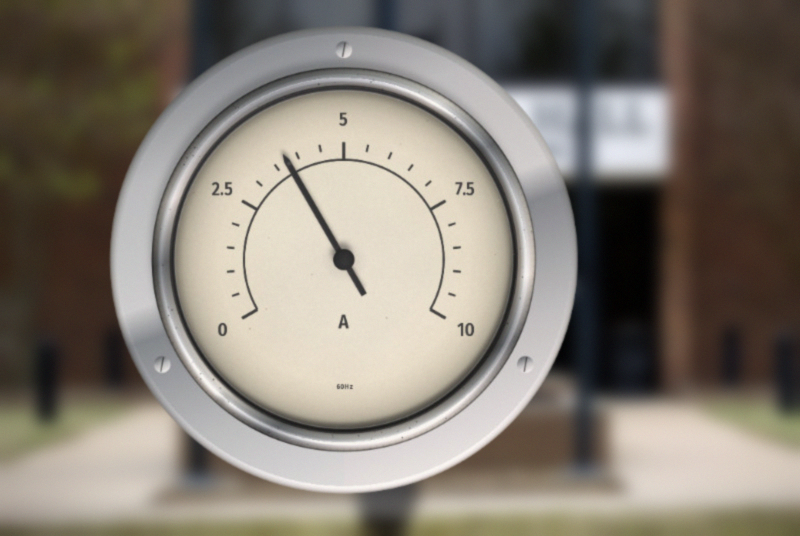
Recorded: 3.75 A
